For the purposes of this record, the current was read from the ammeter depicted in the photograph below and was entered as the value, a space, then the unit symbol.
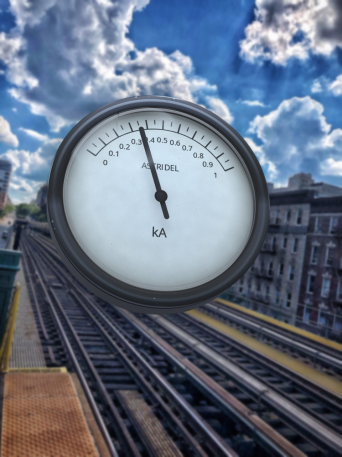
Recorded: 0.35 kA
